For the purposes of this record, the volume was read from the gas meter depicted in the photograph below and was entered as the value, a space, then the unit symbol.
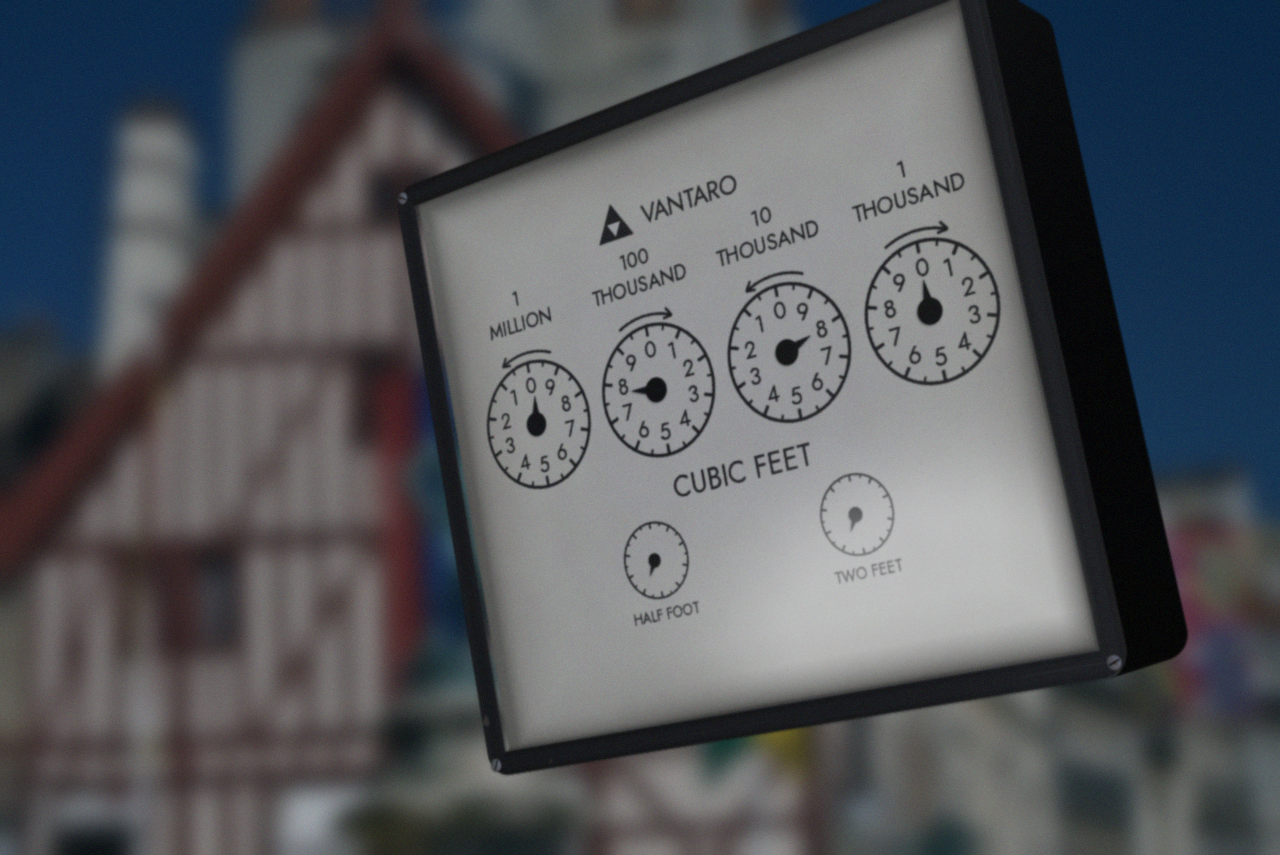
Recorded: 978000 ft³
